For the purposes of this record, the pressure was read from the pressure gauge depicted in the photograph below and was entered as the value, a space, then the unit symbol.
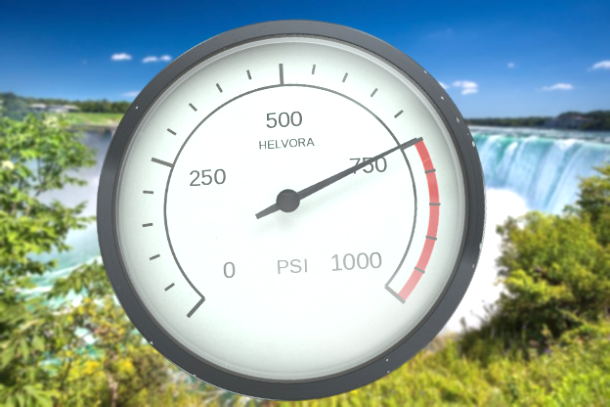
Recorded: 750 psi
